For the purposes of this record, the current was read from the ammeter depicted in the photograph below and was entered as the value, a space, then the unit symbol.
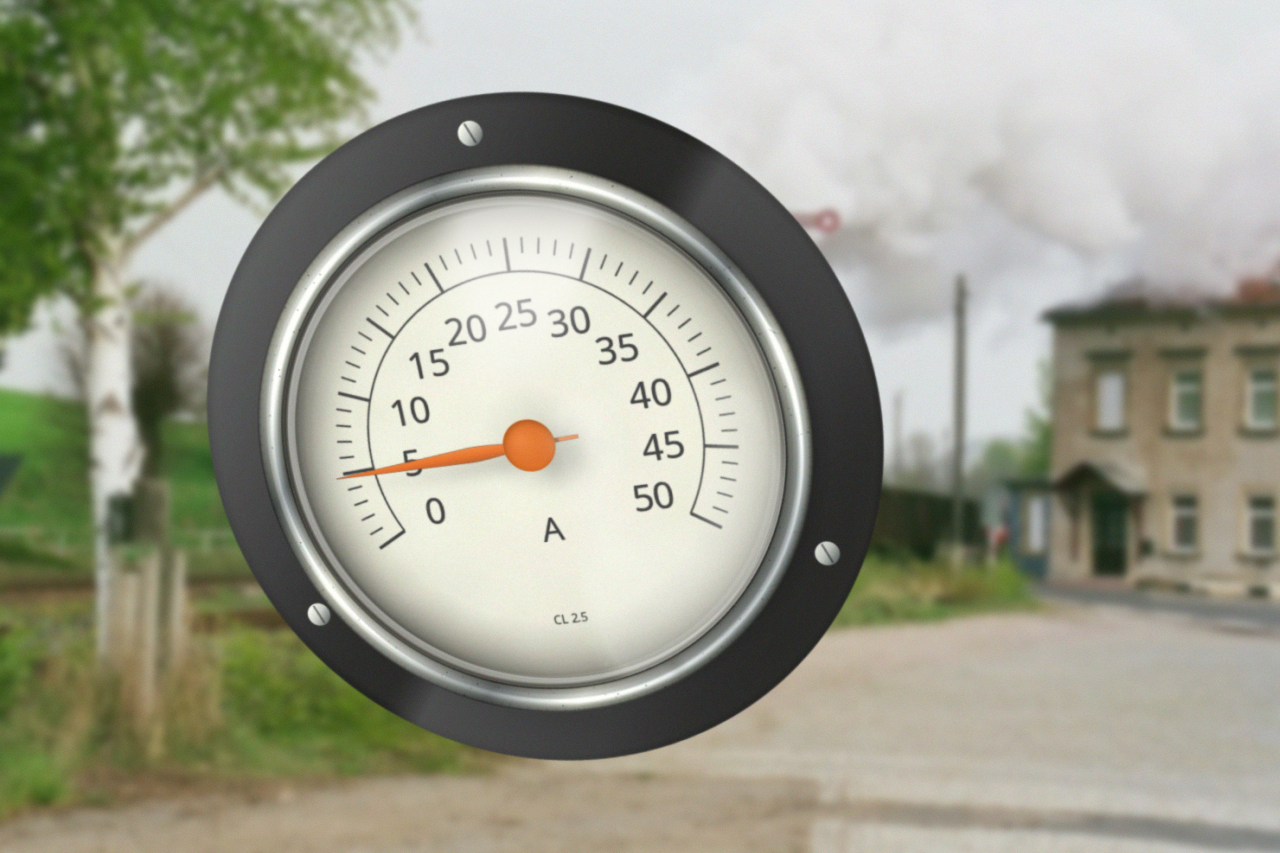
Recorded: 5 A
